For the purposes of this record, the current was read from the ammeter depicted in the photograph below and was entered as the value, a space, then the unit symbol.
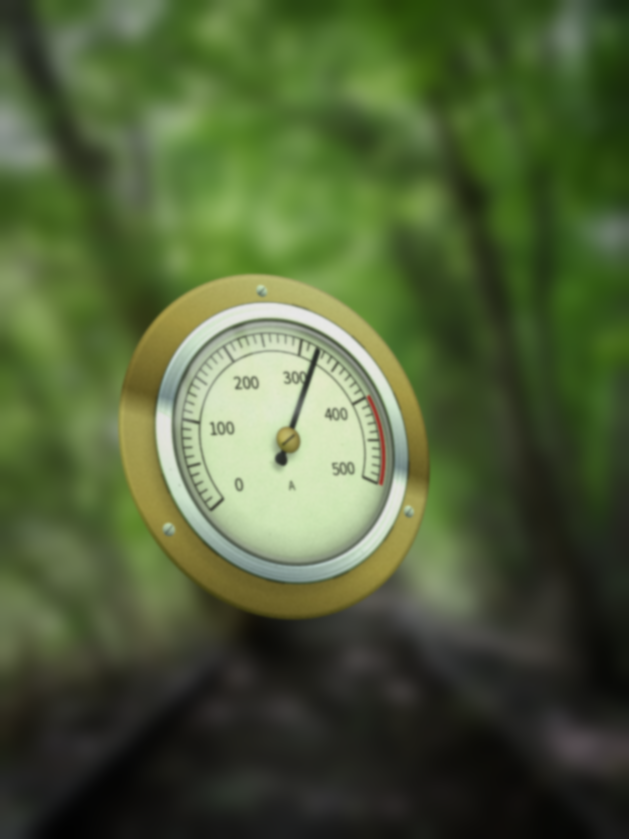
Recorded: 320 A
